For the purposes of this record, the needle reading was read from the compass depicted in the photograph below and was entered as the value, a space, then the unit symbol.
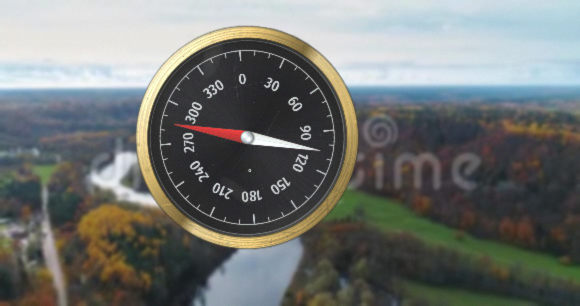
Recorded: 285 °
